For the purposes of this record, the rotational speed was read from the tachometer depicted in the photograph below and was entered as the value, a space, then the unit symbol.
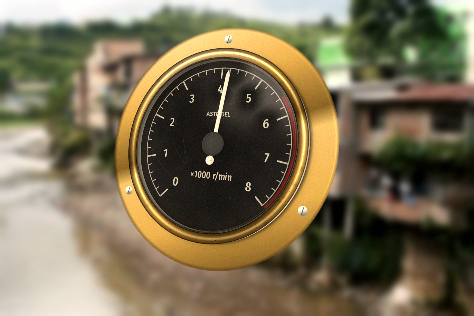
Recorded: 4200 rpm
